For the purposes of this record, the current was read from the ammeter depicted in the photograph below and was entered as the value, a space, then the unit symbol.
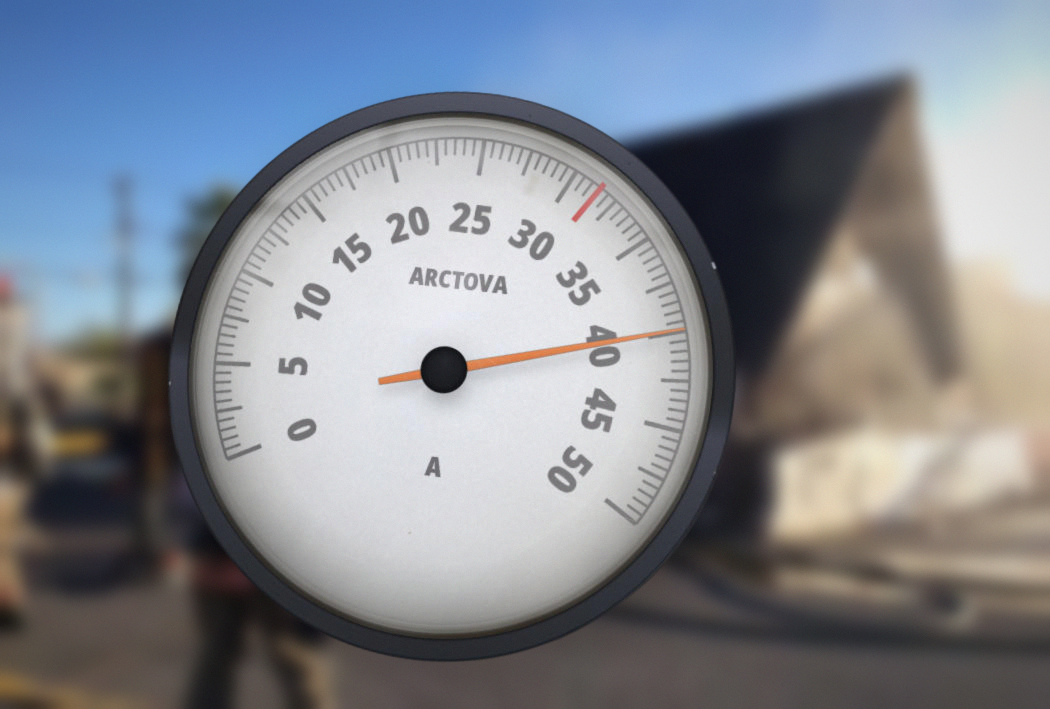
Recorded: 40 A
